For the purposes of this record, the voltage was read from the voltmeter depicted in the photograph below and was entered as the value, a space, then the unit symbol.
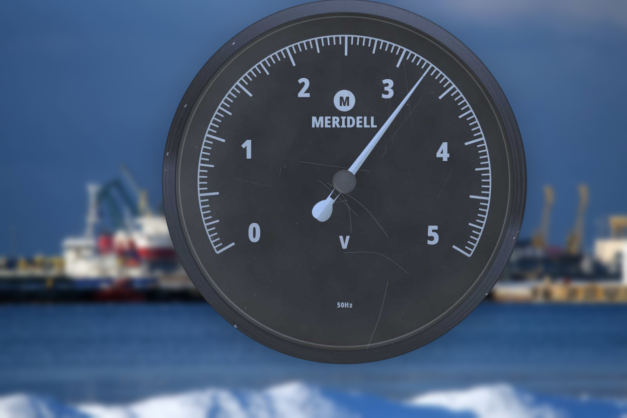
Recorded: 3.25 V
